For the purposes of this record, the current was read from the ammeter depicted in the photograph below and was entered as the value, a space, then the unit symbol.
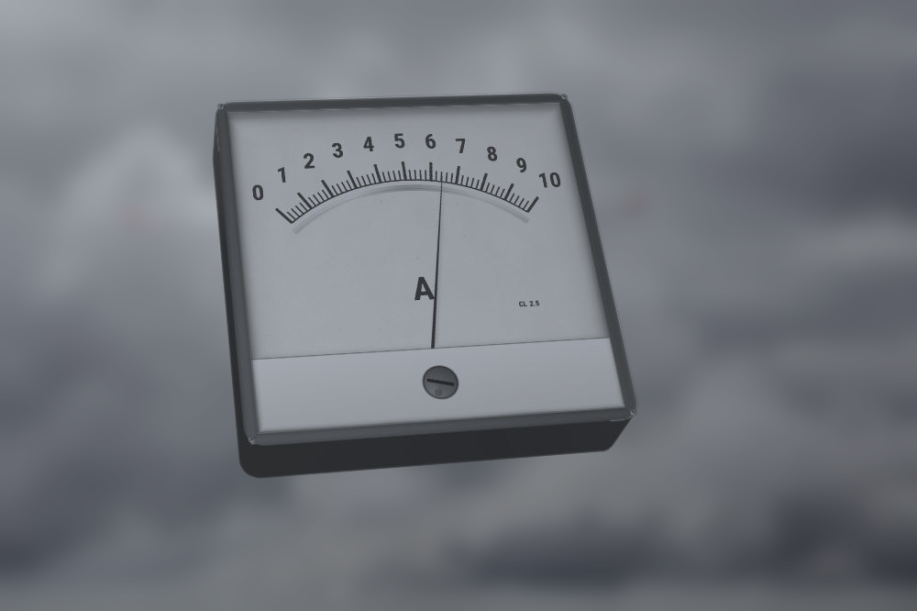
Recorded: 6.4 A
